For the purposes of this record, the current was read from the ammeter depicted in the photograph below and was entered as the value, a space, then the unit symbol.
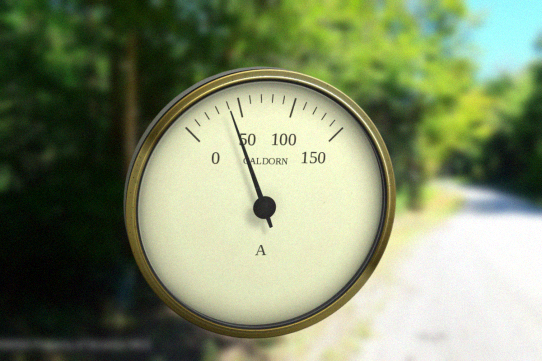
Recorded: 40 A
